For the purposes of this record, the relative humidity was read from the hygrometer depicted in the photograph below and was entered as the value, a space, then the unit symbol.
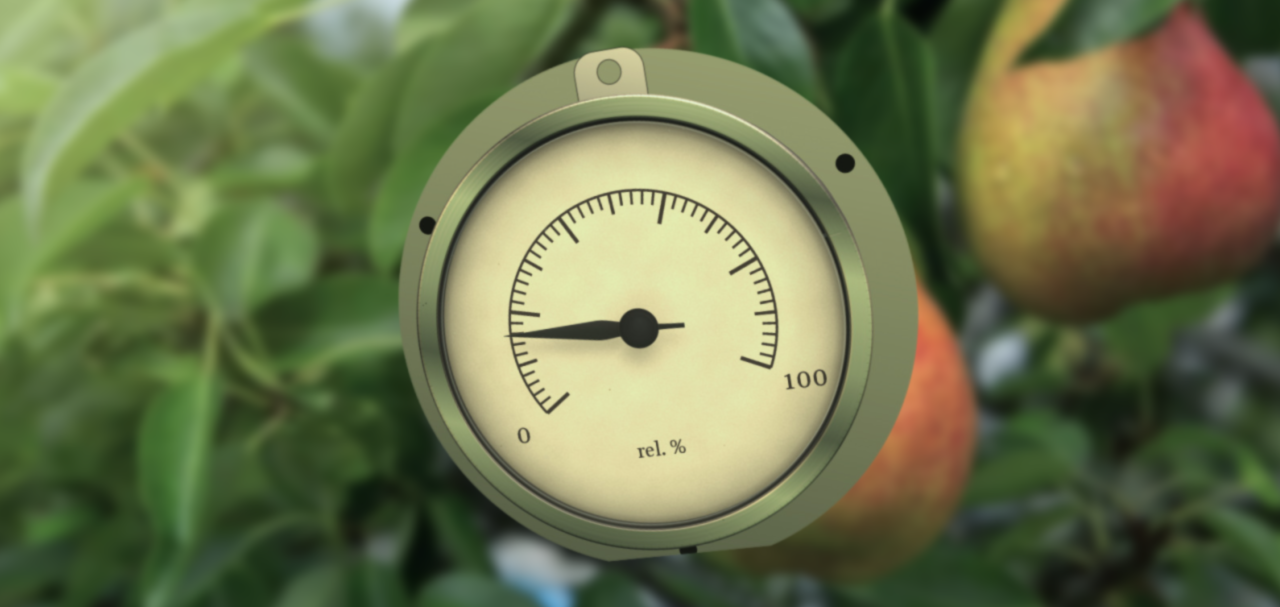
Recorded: 16 %
